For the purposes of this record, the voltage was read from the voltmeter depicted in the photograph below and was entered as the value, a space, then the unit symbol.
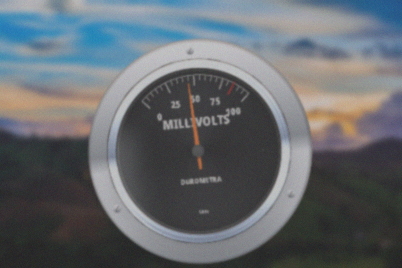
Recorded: 45 mV
